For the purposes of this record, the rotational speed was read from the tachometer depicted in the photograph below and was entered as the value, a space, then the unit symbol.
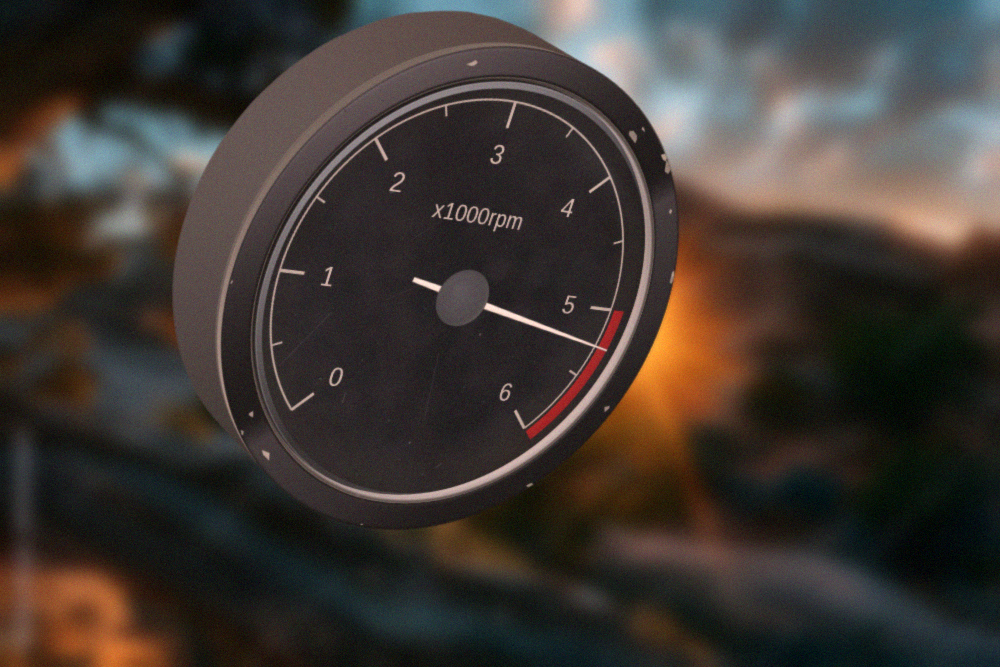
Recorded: 5250 rpm
